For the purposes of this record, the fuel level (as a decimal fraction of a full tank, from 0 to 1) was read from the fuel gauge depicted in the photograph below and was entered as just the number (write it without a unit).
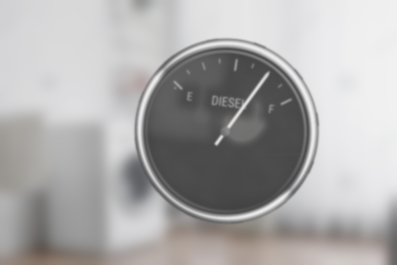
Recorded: 0.75
